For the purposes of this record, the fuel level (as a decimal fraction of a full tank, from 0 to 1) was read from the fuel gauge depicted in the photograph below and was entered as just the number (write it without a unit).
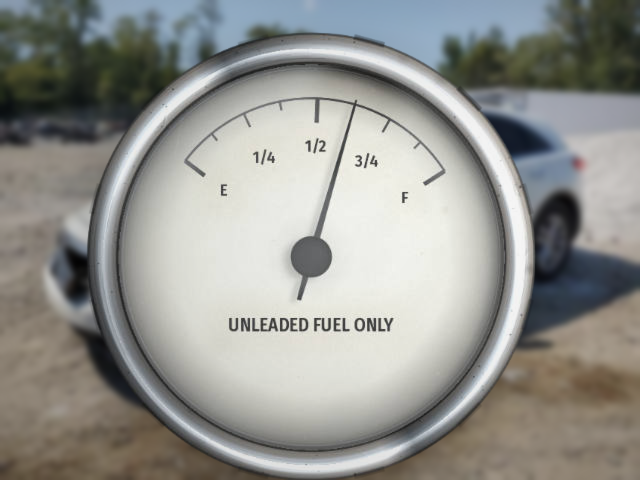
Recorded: 0.625
